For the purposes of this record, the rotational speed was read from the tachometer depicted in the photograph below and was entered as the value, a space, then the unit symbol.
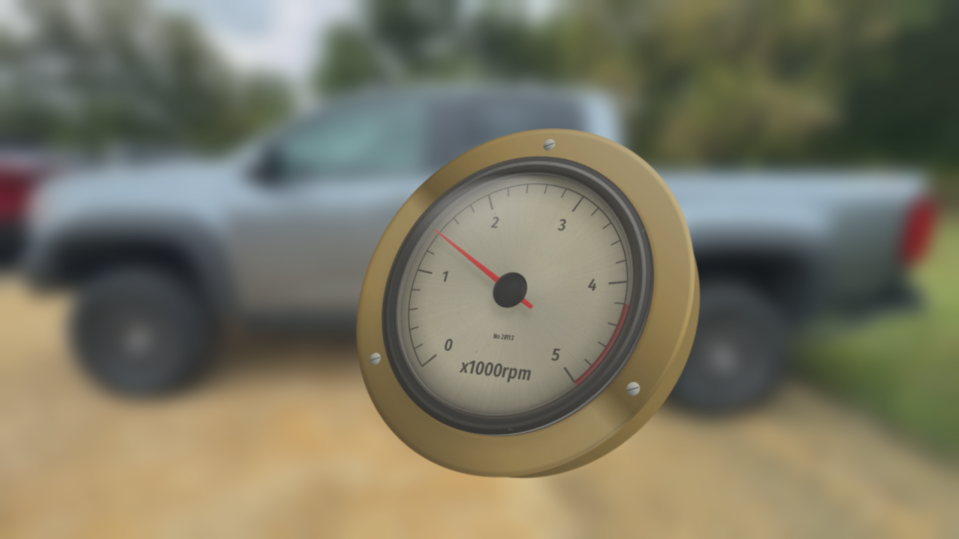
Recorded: 1400 rpm
